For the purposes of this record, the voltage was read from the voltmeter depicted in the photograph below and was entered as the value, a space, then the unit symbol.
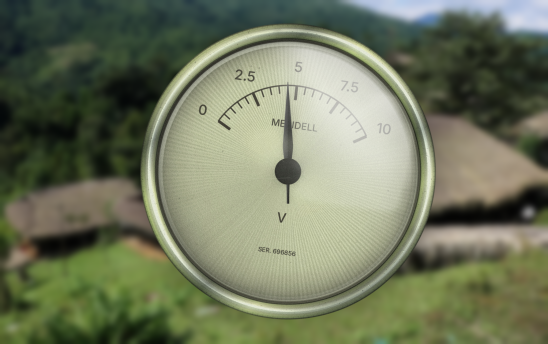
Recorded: 4.5 V
